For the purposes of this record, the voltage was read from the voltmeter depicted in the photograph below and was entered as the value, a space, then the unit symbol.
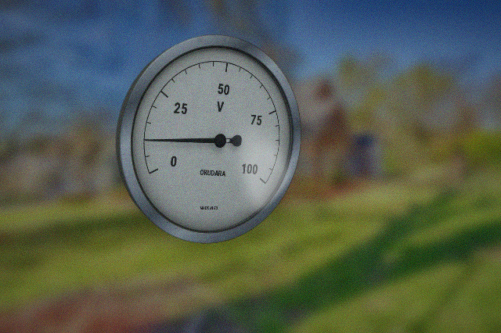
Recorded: 10 V
